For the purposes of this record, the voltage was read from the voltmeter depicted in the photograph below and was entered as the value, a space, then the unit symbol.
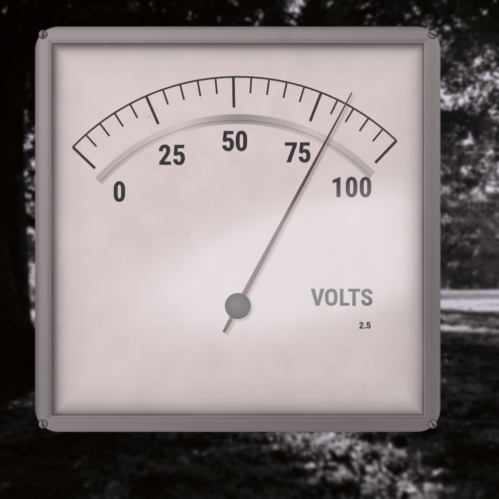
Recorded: 82.5 V
